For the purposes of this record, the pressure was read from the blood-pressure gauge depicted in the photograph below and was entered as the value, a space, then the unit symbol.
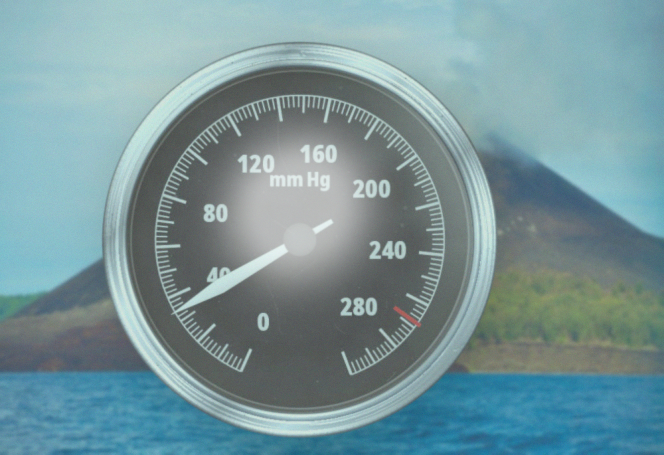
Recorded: 34 mmHg
